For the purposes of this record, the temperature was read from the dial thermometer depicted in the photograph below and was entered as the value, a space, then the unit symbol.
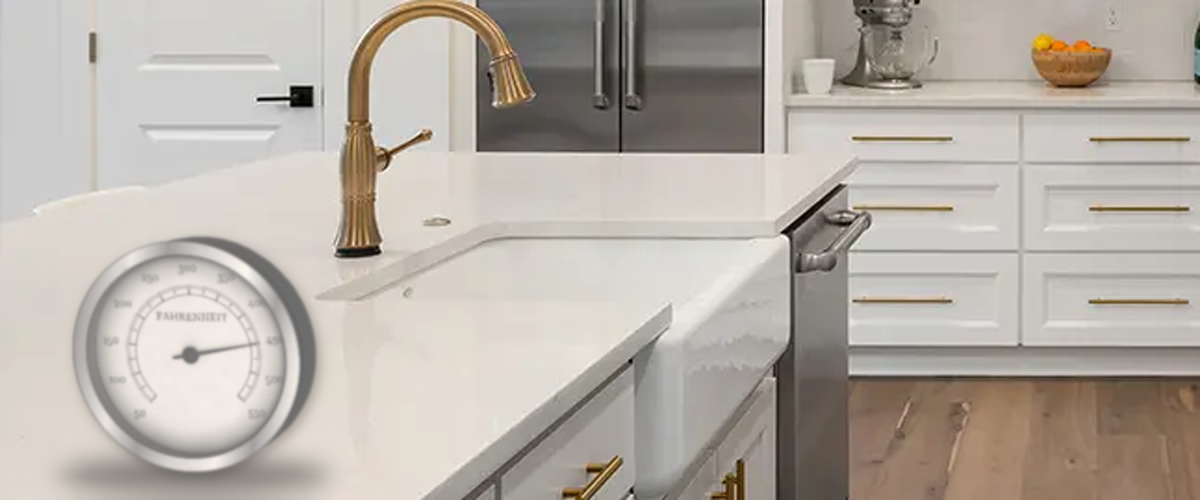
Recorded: 450 °F
